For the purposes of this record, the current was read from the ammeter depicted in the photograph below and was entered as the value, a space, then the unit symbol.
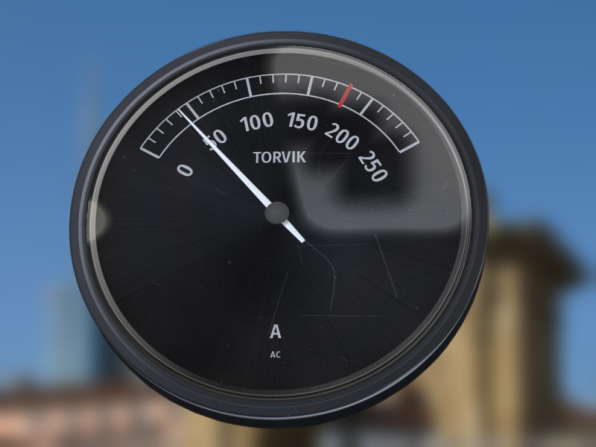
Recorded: 40 A
